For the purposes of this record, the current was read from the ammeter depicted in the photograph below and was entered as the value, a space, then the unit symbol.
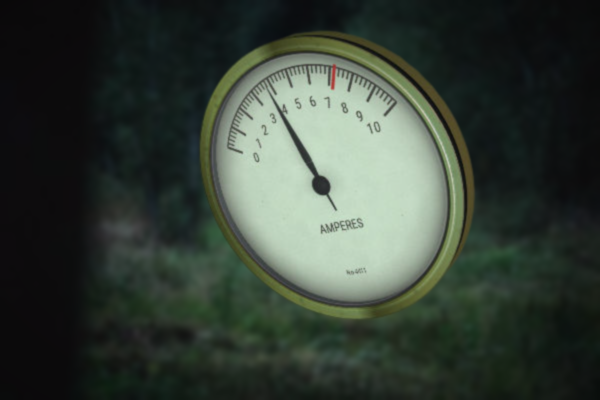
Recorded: 4 A
